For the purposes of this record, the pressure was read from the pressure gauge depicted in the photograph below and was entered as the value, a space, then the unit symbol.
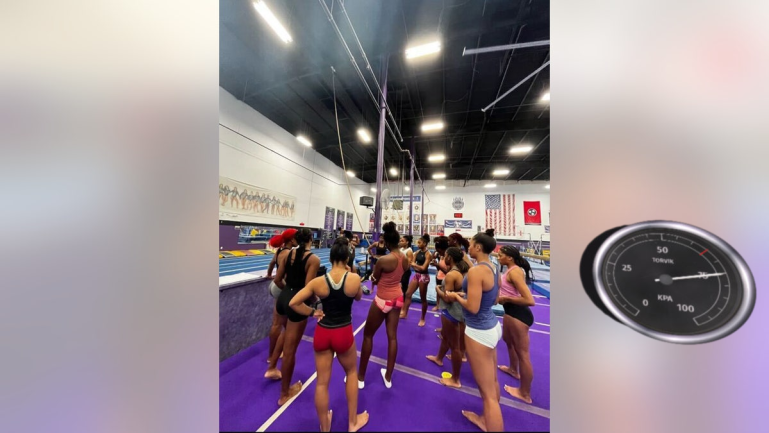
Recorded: 75 kPa
